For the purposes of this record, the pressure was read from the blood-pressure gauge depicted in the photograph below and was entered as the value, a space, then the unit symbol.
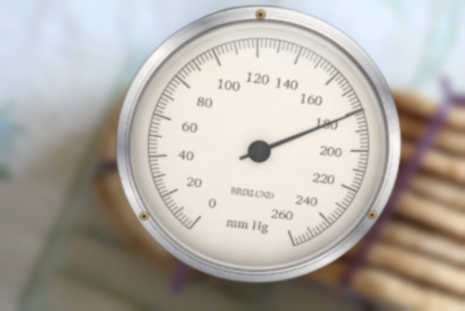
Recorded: 180 mmHg
